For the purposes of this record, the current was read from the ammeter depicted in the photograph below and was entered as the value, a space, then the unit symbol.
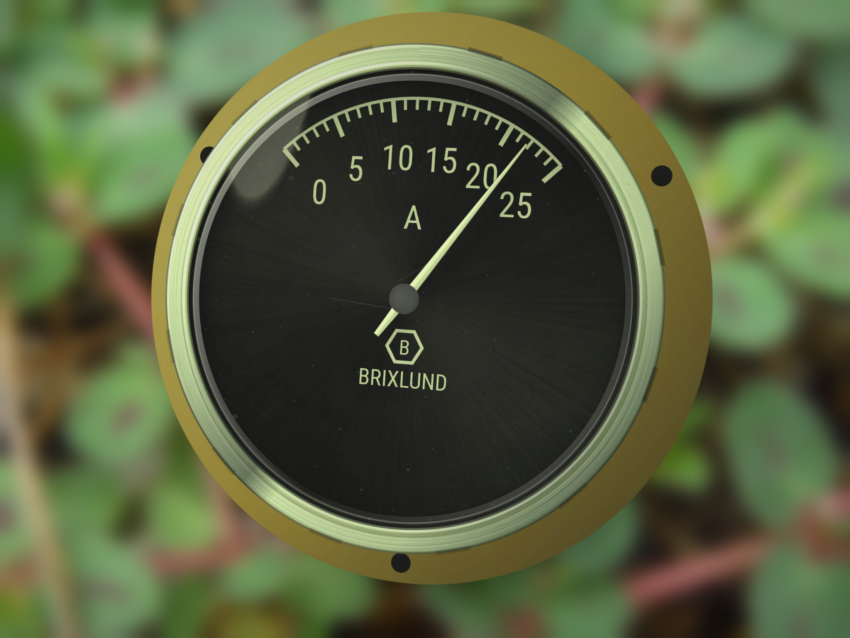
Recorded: 22 A
